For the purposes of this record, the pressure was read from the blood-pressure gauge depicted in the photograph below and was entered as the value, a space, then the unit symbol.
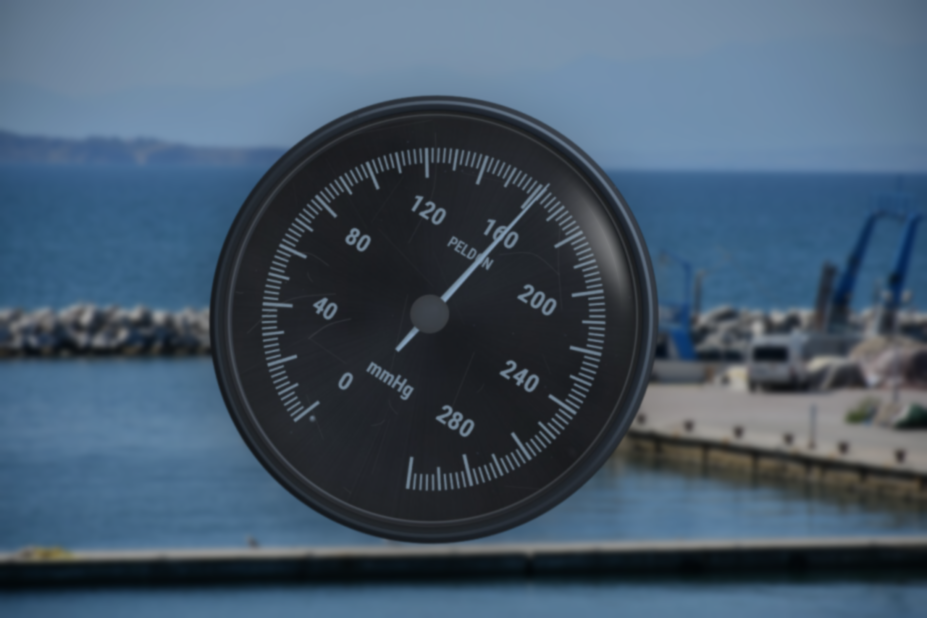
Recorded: 162 mmHg
